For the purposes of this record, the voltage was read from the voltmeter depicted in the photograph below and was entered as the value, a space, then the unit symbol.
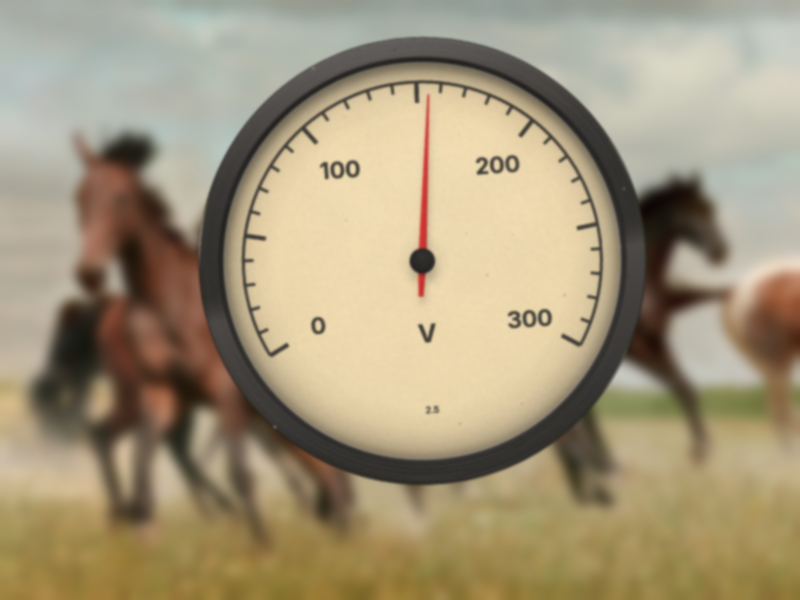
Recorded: 155 V
